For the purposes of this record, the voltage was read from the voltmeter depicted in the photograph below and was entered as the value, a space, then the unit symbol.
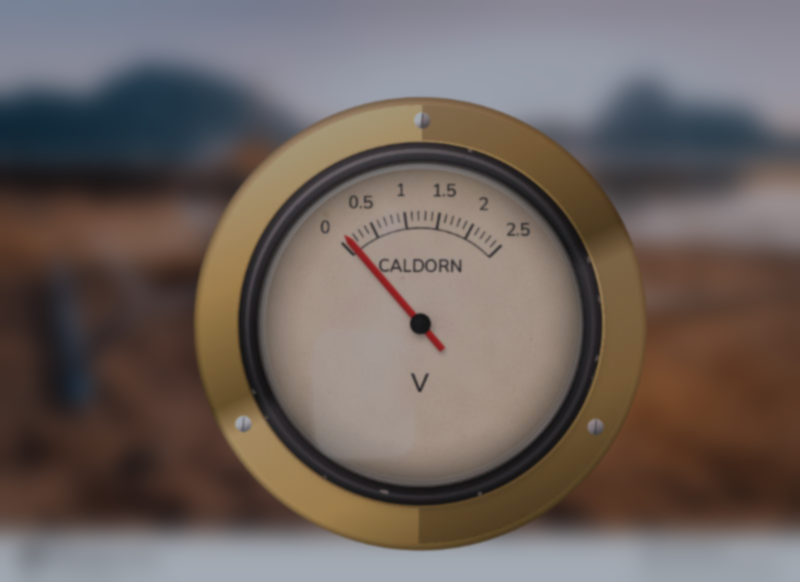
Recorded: 0.1 V
